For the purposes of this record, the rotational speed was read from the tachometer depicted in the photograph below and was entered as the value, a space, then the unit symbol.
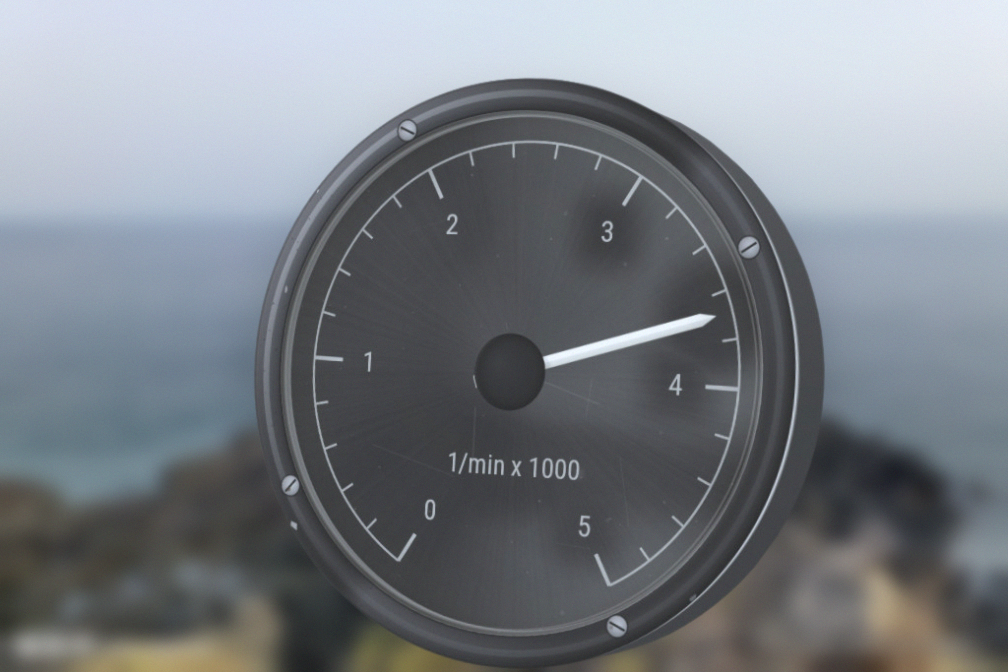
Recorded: 3700 rpm
